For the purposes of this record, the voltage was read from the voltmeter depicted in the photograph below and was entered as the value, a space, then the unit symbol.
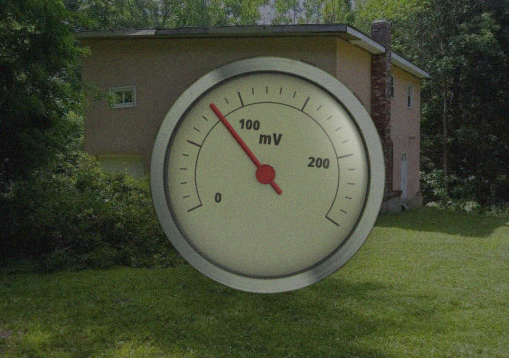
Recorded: 80 mV
